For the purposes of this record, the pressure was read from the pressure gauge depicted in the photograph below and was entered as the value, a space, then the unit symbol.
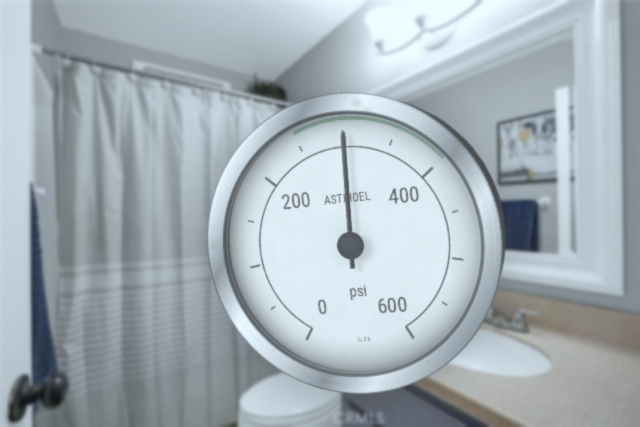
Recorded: 300 psi
